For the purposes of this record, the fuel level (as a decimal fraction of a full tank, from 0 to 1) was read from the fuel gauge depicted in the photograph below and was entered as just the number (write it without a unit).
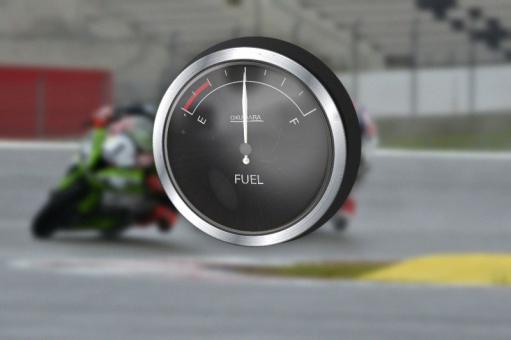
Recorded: 0.5
